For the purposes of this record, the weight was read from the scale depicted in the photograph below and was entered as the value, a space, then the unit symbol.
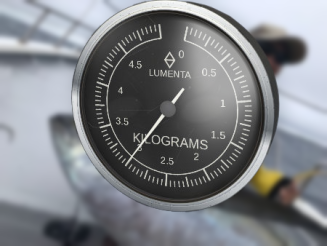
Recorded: 3 kg
